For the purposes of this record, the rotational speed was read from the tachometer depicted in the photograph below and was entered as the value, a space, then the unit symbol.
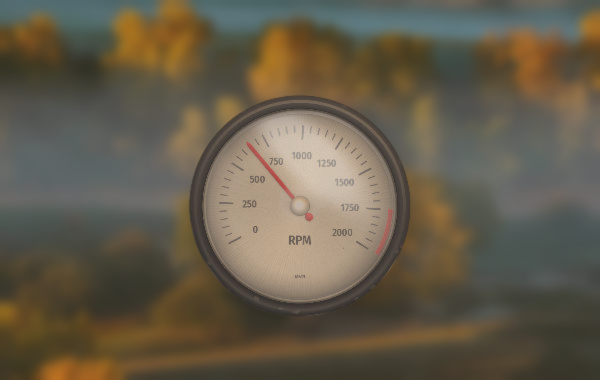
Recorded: 650 rpm
